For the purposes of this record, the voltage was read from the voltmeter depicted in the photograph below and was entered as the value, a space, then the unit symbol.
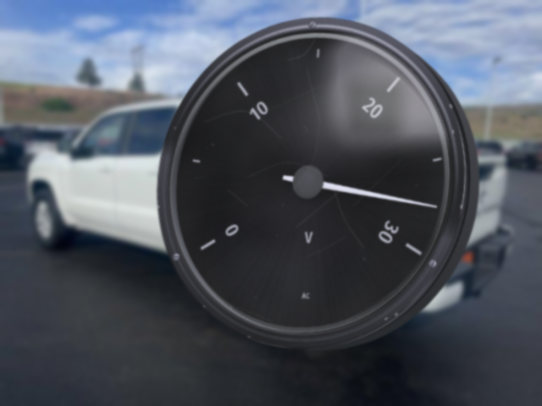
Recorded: 27.5 V
